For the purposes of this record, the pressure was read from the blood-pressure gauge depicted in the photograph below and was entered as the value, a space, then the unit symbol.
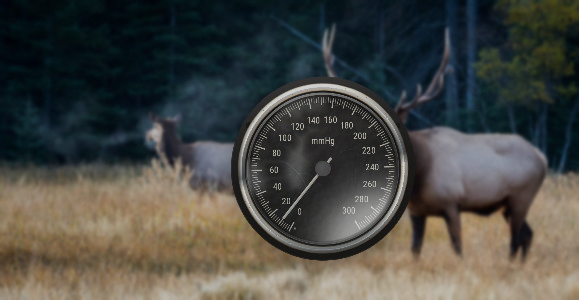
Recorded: 10 mmHg
